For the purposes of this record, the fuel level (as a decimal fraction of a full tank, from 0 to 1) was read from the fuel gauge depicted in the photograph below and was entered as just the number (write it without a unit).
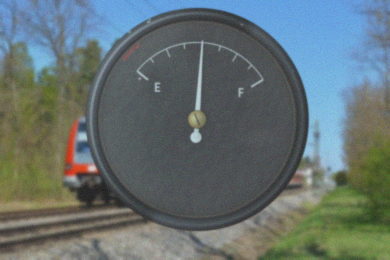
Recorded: 0.5
